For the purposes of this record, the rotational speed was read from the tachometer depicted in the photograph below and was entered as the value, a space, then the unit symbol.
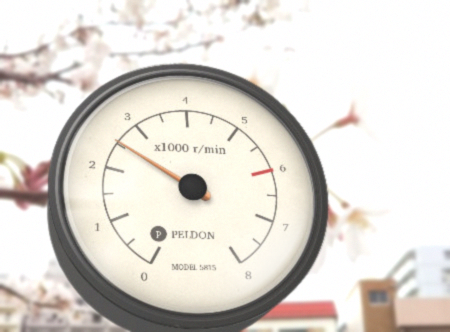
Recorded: 2500 rpm
